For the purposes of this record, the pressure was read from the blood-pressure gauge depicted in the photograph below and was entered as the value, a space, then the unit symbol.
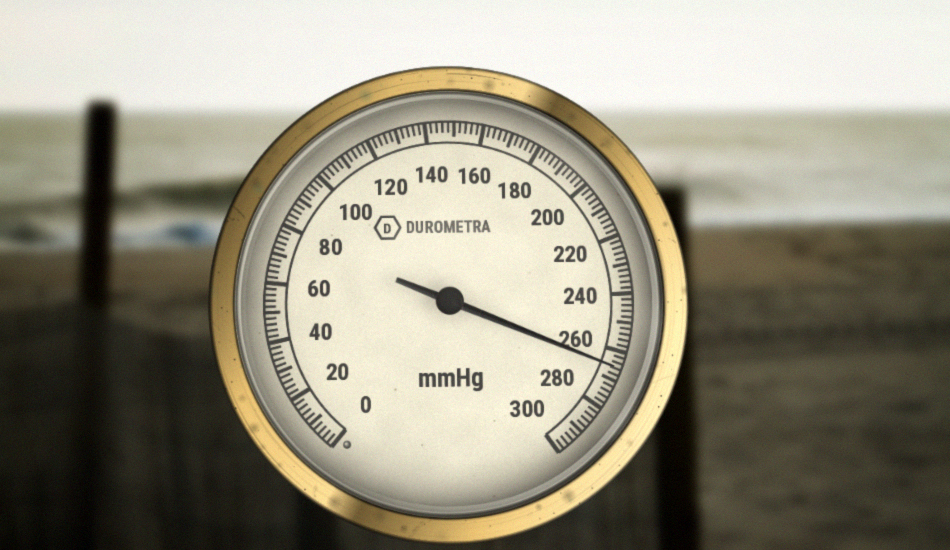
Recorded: 266 mmHg
